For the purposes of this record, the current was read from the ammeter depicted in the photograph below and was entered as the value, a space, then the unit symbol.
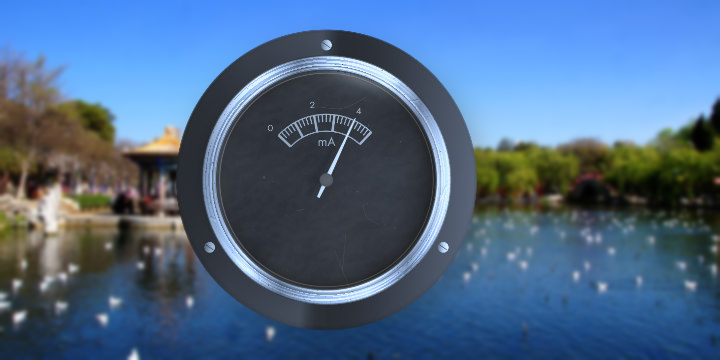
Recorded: 4 mA
